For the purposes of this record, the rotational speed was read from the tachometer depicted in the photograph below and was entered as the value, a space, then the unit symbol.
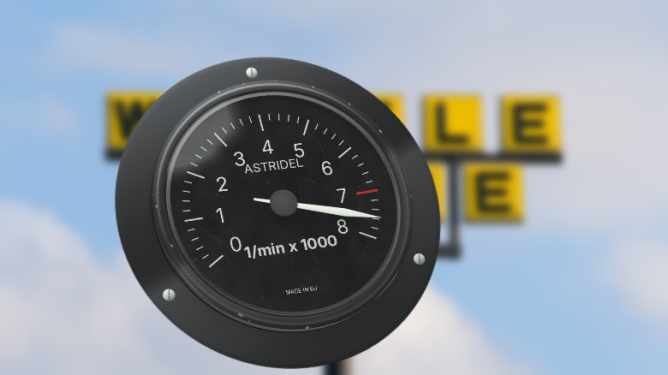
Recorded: 7600 rpm
